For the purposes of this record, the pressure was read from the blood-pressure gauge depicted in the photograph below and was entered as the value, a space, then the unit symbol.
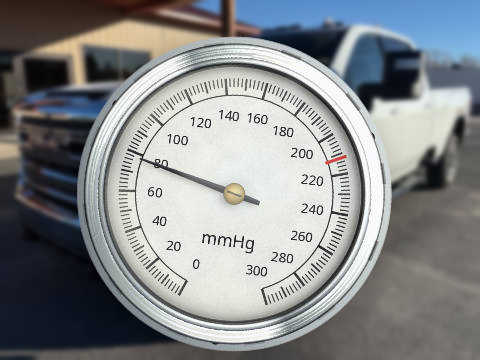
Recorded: 78 mmHg
